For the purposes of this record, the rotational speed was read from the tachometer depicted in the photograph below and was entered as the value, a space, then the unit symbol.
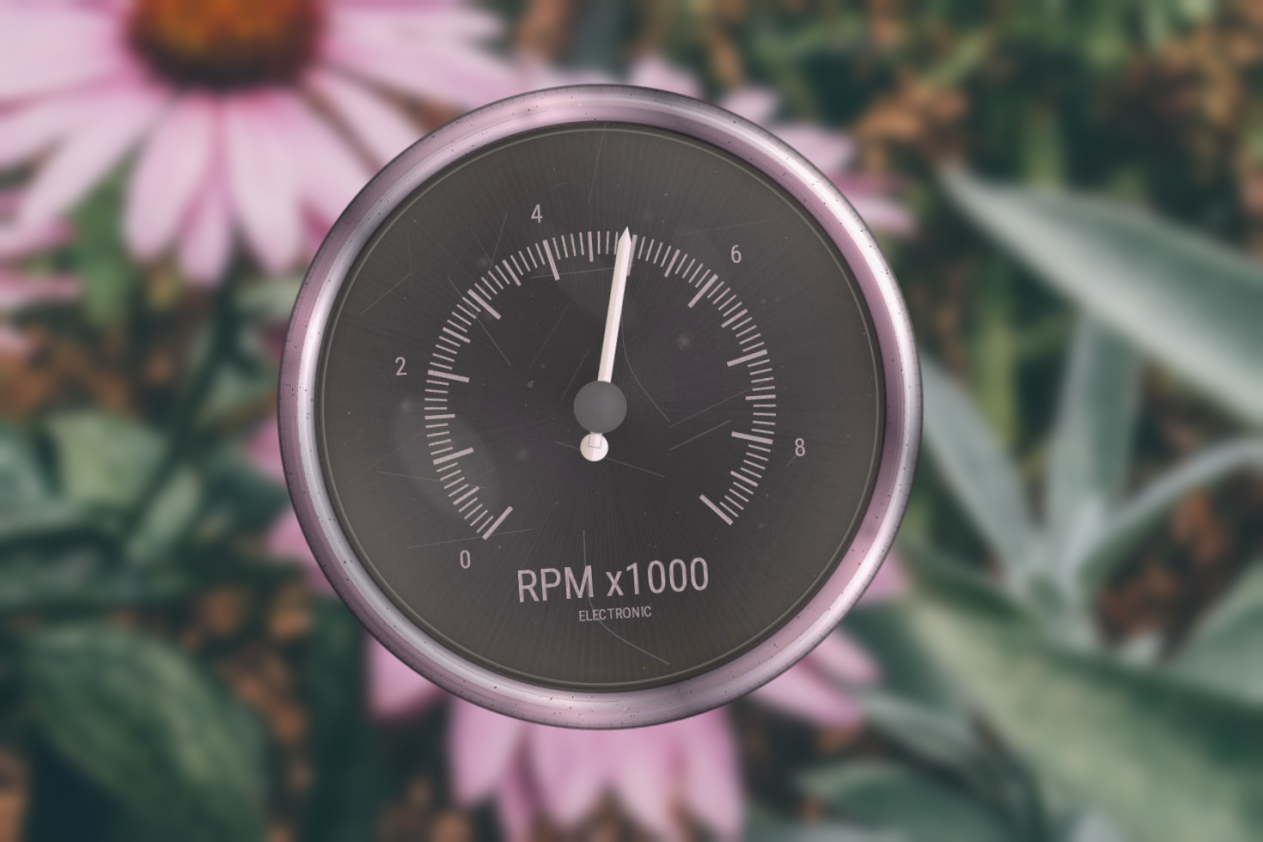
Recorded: 4900 rpm
